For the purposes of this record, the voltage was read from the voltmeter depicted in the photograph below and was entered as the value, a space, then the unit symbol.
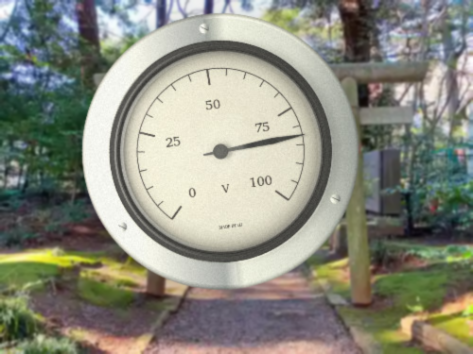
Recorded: 82.5 V
